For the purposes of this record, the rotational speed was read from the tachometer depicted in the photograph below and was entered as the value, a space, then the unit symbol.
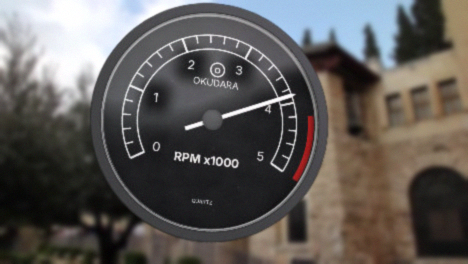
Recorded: 3900 rpm
